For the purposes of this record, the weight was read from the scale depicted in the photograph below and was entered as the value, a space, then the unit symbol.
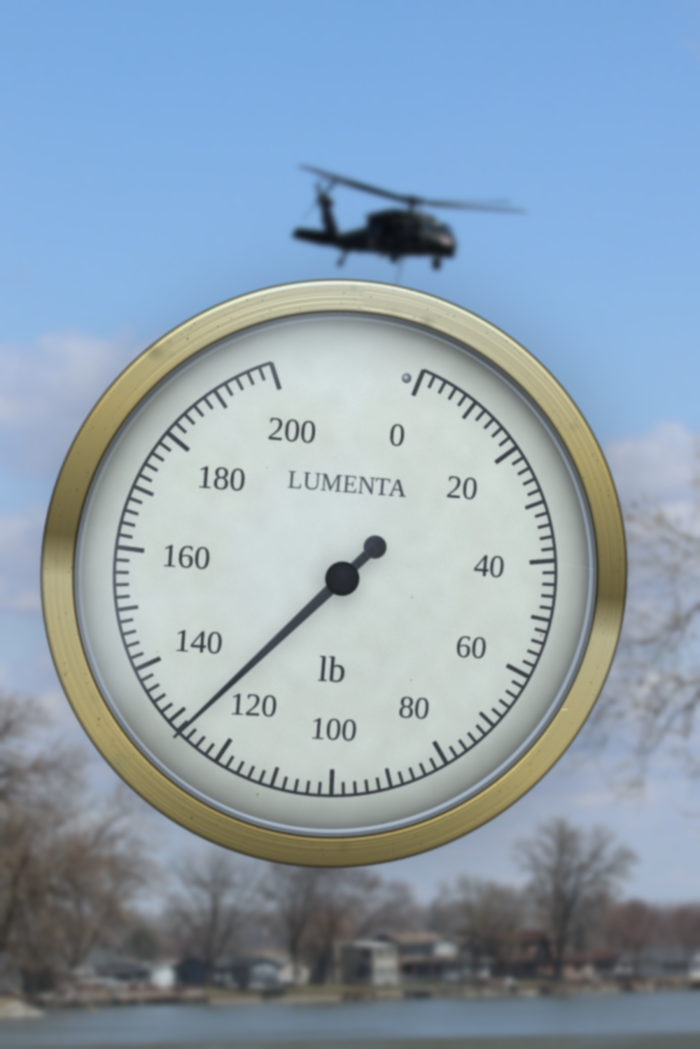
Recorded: 128 lb
